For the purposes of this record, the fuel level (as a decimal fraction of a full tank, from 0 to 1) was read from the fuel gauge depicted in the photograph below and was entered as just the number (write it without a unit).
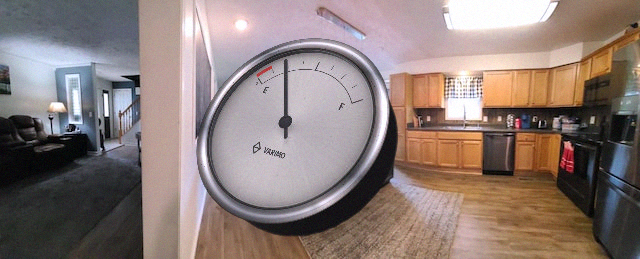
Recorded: 0.25
